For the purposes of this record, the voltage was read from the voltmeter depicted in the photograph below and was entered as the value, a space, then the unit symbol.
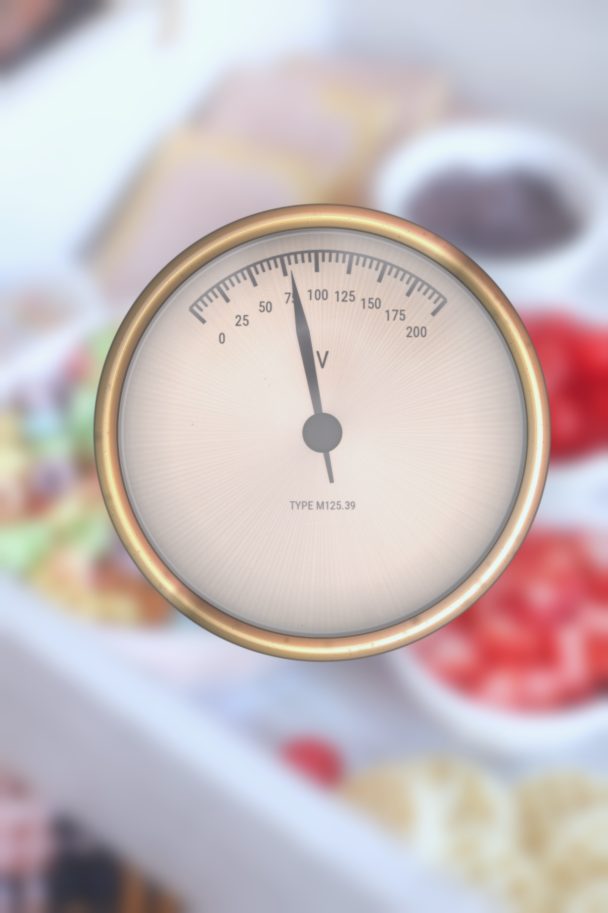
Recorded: 80 V
